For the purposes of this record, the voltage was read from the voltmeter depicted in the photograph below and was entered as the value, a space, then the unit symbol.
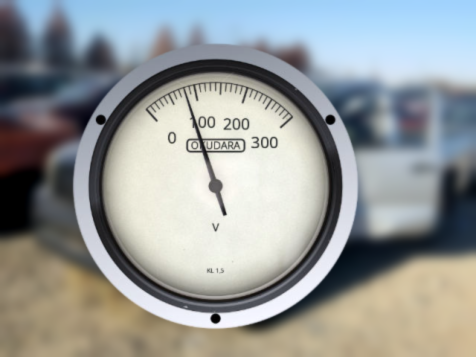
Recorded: 80 V
